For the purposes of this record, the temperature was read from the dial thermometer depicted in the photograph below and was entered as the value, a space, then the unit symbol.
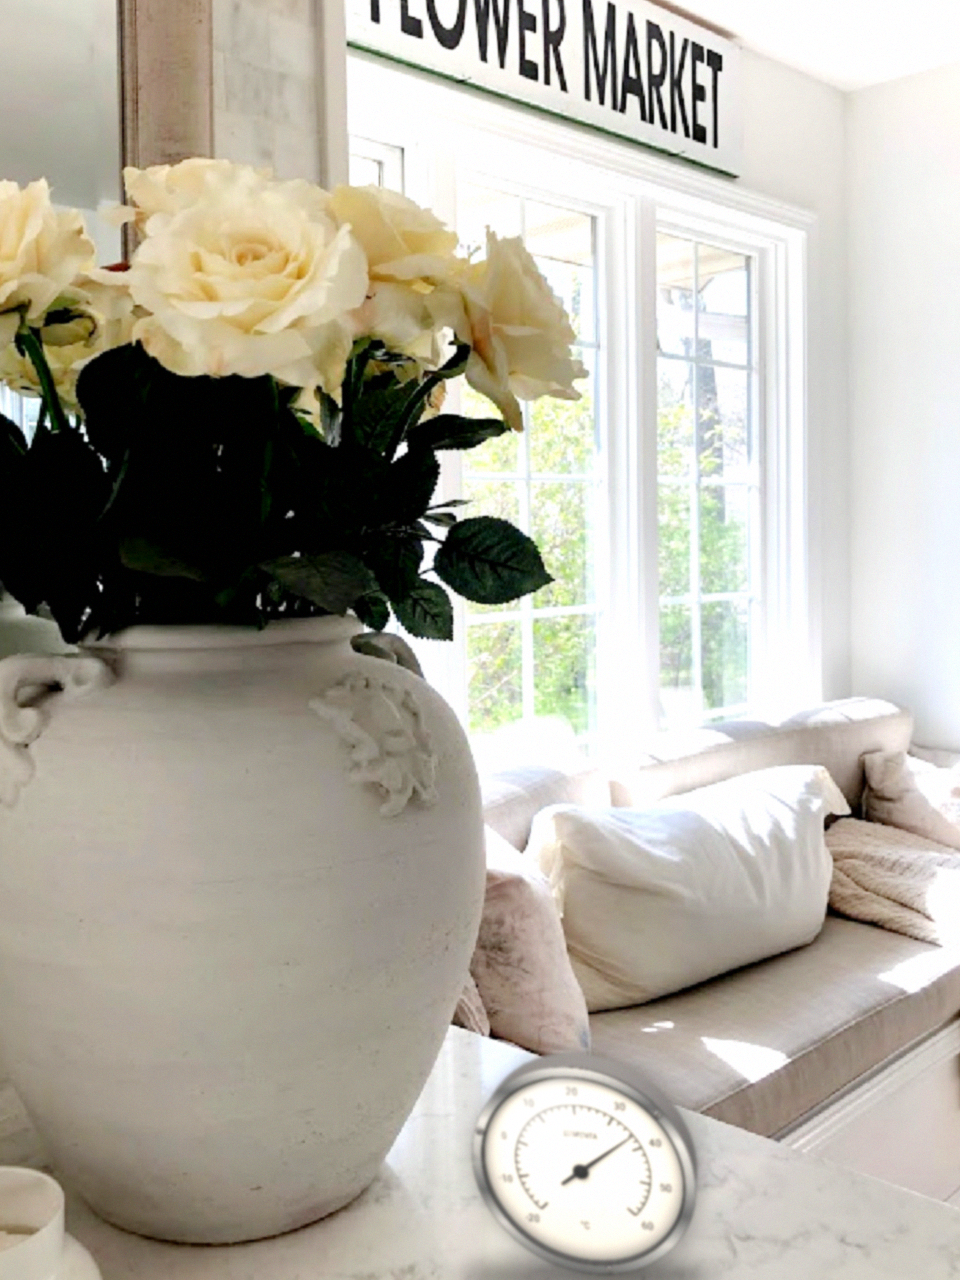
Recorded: 36 °C
